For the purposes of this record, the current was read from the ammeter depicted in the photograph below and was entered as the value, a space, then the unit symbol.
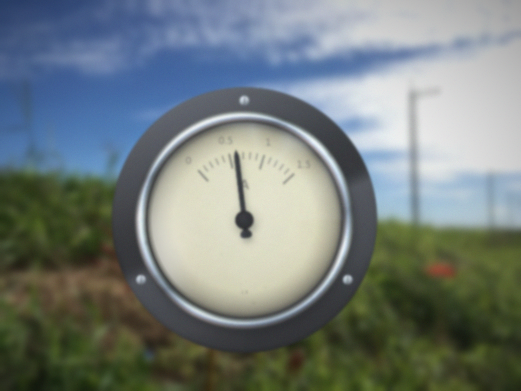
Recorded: 0.6 A
